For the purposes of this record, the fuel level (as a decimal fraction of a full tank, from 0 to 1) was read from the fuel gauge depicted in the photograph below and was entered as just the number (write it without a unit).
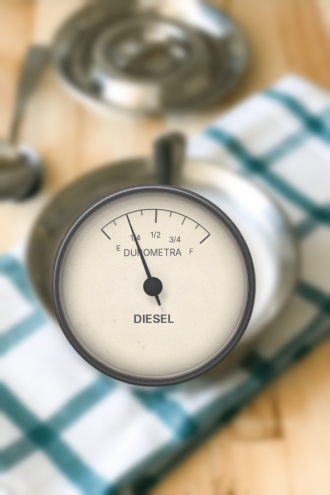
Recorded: 0.25
